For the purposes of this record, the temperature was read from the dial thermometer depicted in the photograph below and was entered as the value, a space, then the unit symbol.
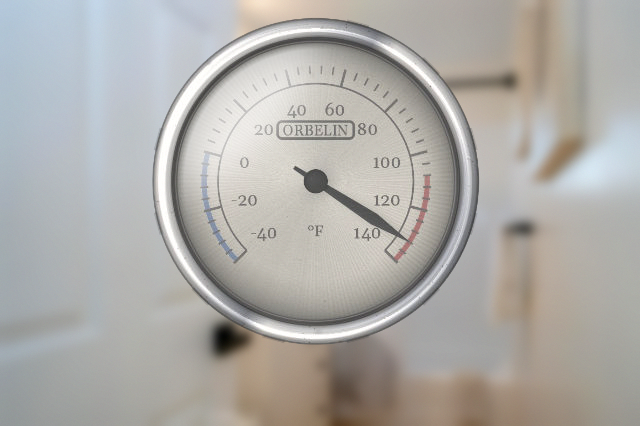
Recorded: 132 °F
